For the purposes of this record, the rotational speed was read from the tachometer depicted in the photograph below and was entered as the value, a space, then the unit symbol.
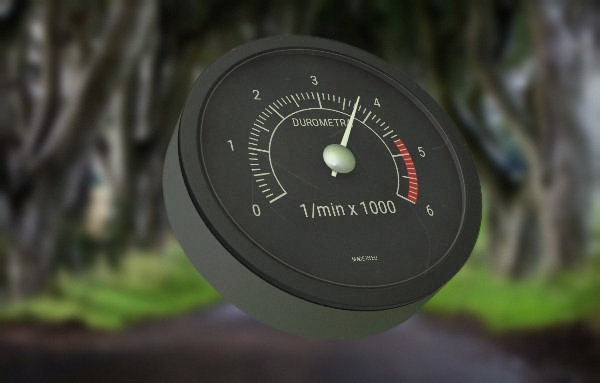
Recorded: 3700 rpm
